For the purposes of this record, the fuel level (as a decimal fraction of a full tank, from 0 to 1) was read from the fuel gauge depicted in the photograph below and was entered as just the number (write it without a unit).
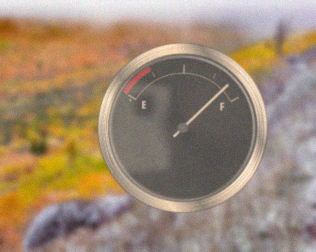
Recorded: 0.875
